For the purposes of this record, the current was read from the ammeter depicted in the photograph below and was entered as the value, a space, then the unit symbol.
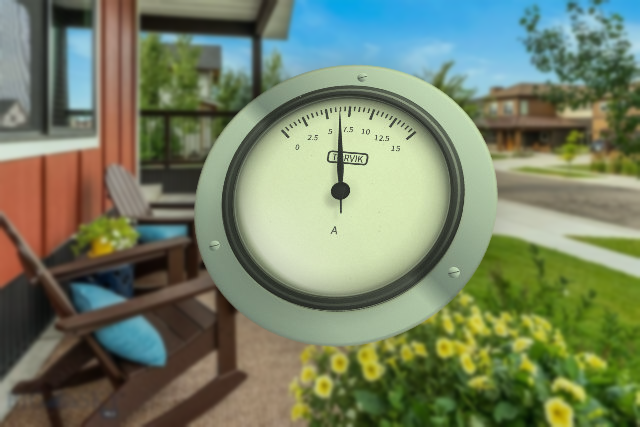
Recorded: 6.5 A
